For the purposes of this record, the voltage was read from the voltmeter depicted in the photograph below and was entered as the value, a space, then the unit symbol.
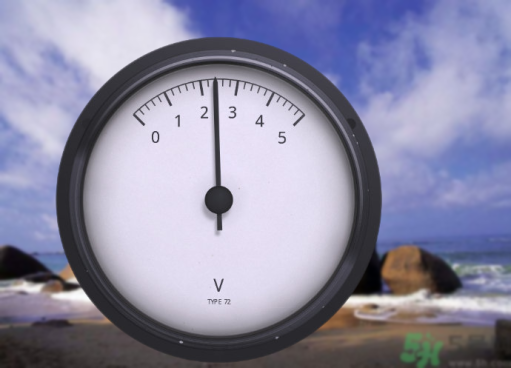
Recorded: 2.4 V
